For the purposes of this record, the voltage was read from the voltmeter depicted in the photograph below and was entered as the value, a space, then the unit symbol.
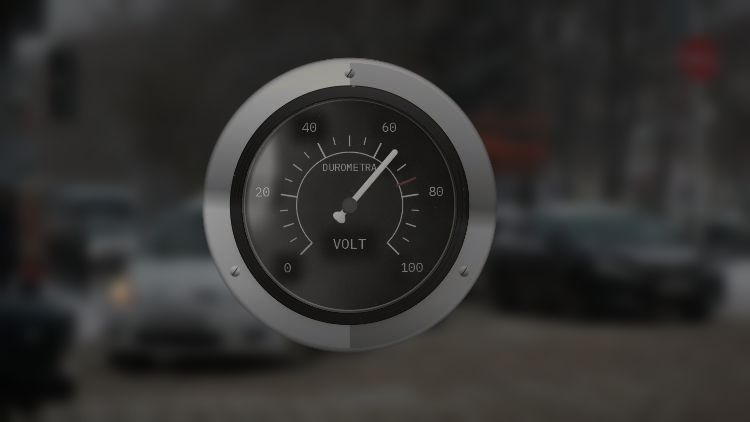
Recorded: 65 V
